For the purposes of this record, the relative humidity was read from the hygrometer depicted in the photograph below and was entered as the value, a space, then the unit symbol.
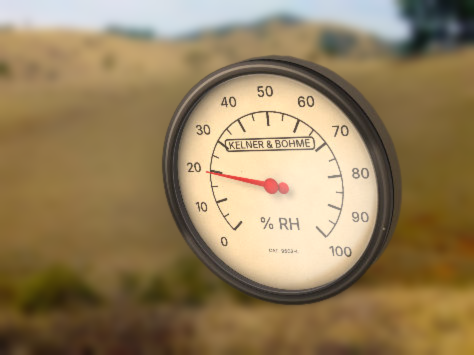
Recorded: 20 %
